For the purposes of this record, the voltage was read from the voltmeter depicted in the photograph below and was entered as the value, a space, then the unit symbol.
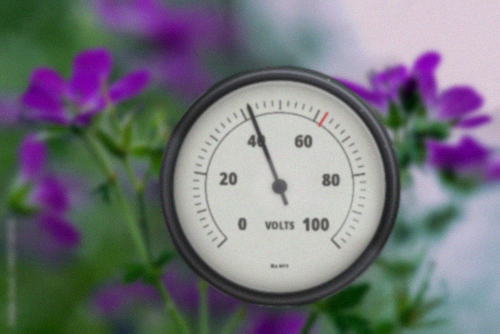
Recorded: 42 V
